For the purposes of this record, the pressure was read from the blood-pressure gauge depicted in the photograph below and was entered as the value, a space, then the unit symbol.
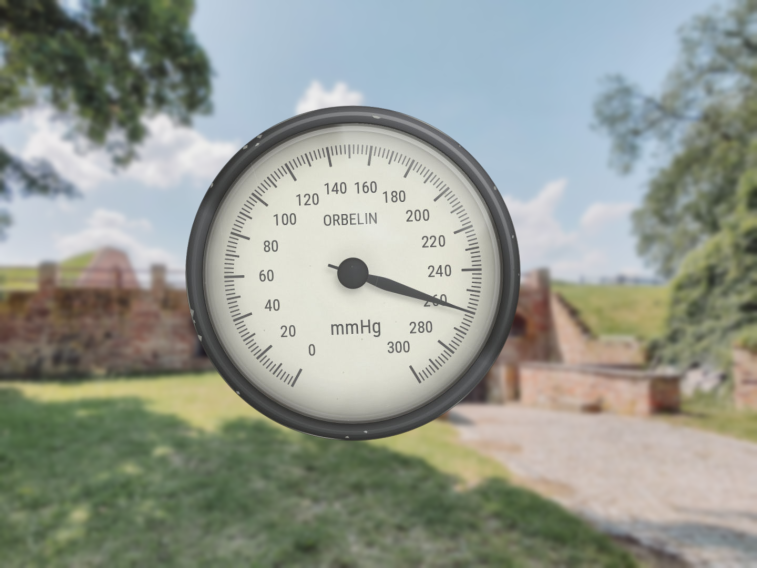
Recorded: 260 mmHg
